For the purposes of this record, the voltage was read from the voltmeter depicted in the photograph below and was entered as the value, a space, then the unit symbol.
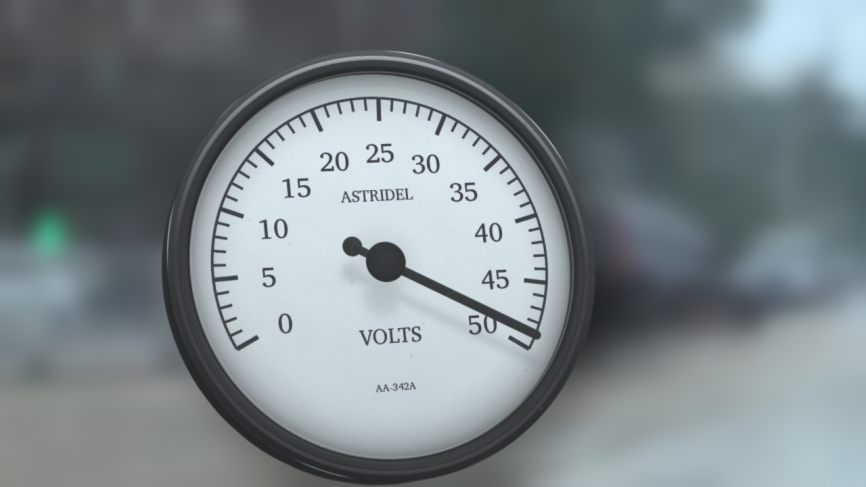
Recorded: 49 V
